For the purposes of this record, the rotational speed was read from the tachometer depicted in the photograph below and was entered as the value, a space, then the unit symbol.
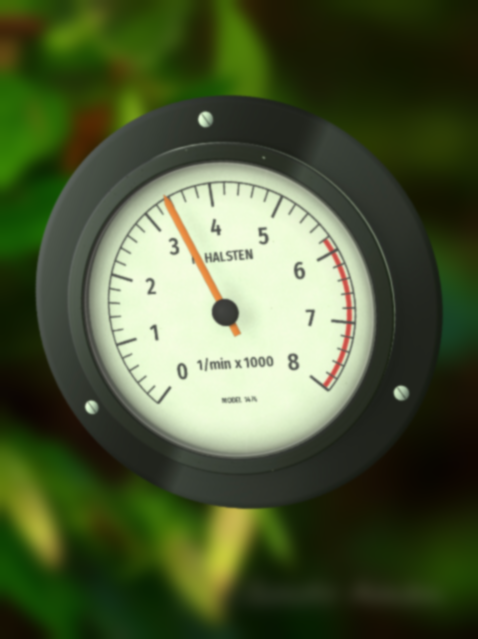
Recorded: 3400 rpm
